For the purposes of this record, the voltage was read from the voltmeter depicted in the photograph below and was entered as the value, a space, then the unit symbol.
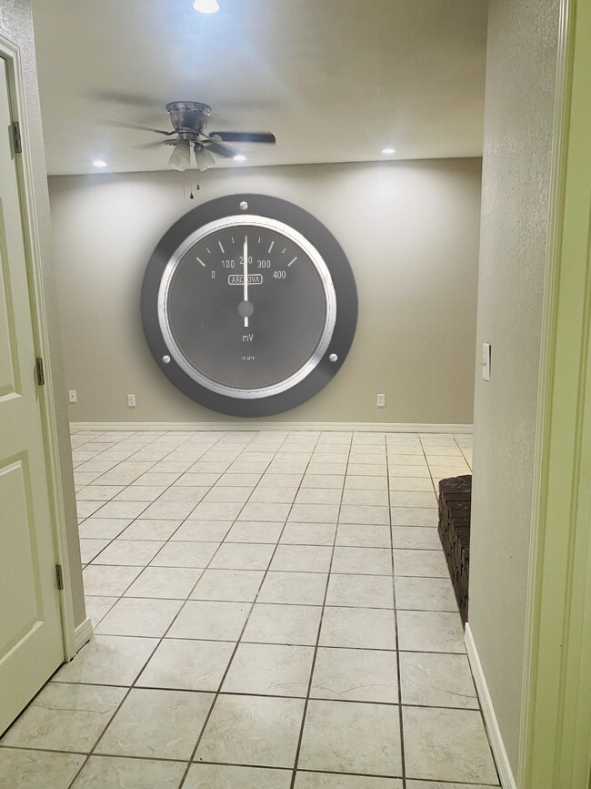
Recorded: 200 mV
